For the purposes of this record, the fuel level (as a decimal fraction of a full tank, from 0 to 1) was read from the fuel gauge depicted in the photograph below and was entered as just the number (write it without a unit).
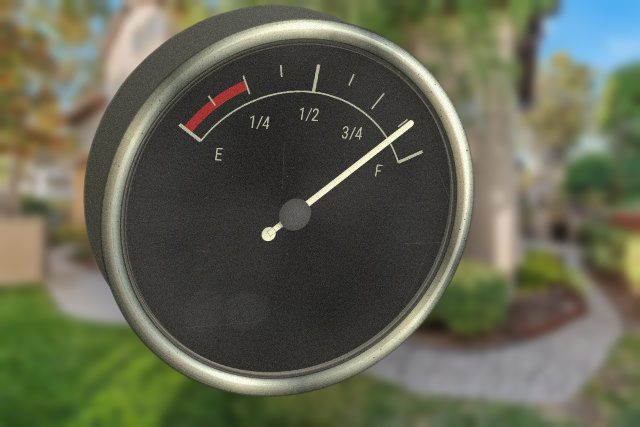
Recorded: 0.875
